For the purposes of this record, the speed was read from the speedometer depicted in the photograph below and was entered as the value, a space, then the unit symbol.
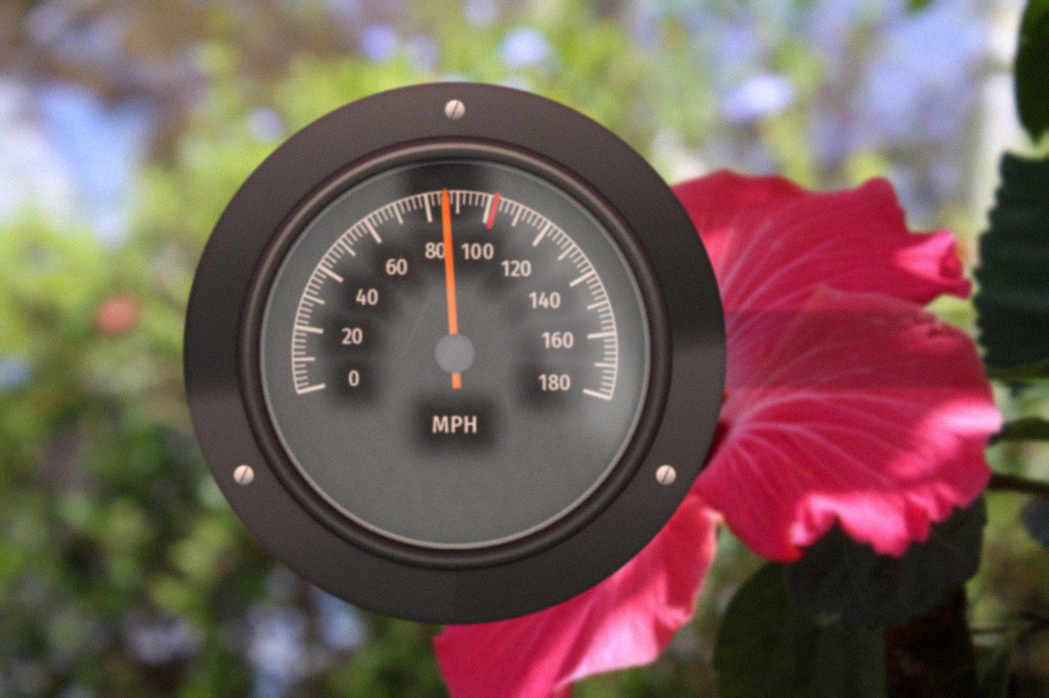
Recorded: 86 mph
